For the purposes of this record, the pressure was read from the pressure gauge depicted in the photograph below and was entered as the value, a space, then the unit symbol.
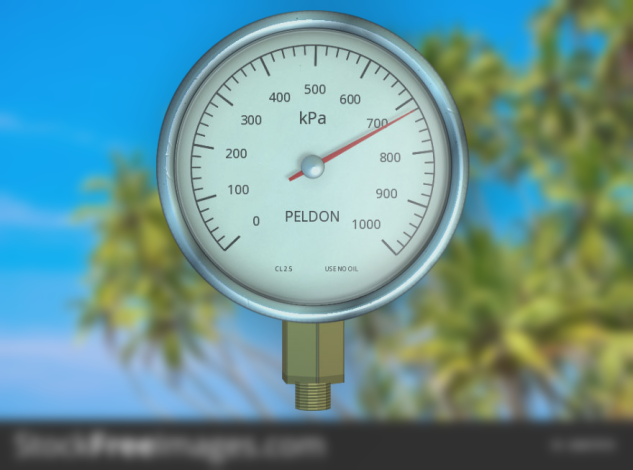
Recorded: 720 kPa
